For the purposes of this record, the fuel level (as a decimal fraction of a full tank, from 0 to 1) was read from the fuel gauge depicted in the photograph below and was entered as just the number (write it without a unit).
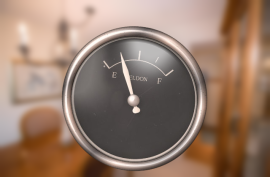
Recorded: 0.25
